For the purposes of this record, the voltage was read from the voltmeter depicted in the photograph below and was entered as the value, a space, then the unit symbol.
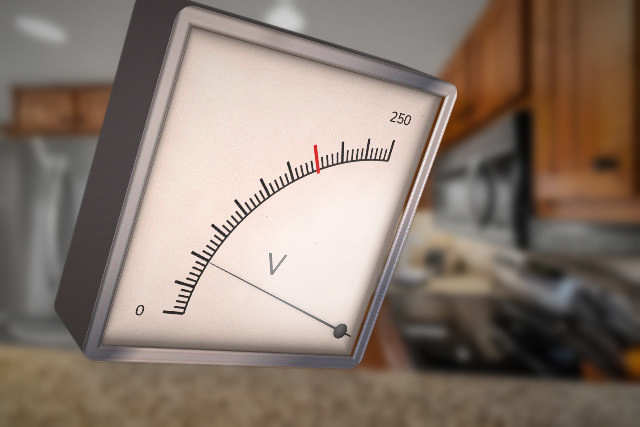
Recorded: 50 V
